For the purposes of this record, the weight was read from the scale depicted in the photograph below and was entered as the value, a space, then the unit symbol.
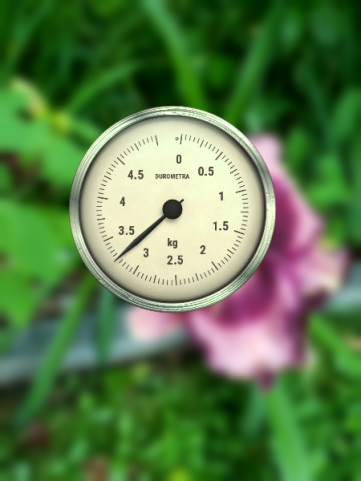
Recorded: 3.25 kg
